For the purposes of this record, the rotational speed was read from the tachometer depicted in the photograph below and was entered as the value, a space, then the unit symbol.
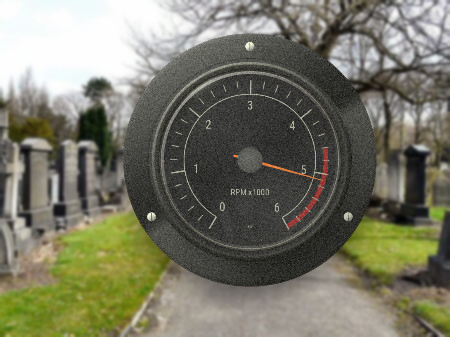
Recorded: 5100 rpm
